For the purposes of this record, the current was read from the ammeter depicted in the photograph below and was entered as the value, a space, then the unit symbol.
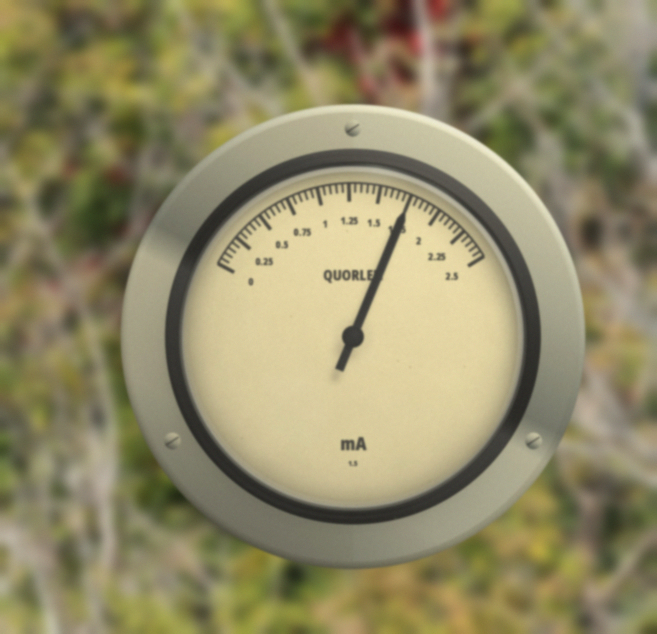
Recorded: 1.75 mA
